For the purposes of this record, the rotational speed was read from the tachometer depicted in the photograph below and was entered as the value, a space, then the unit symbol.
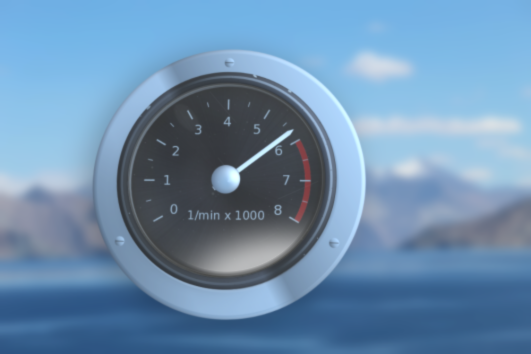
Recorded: 5750 rpm
